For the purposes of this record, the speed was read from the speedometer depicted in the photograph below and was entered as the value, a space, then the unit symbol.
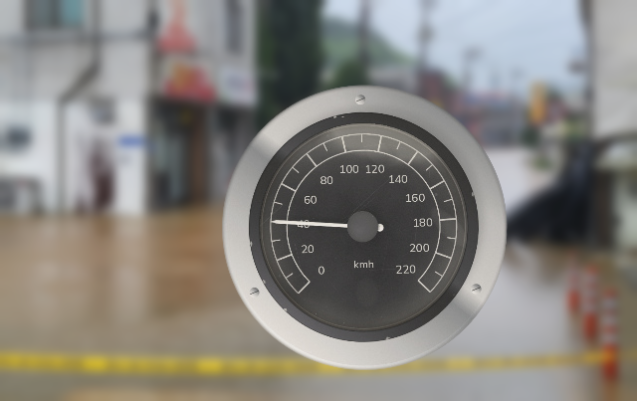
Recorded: 40 km/h
